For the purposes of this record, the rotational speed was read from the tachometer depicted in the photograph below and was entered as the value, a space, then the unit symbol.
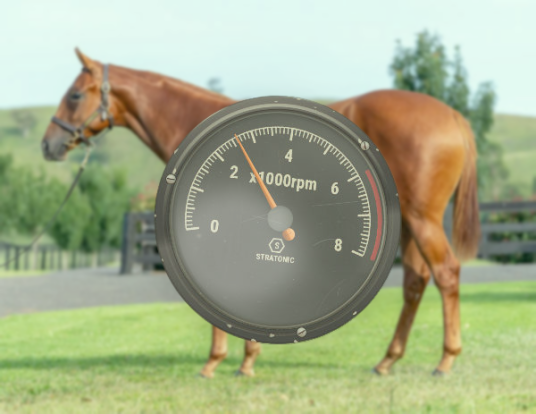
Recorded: 2600 rpm
